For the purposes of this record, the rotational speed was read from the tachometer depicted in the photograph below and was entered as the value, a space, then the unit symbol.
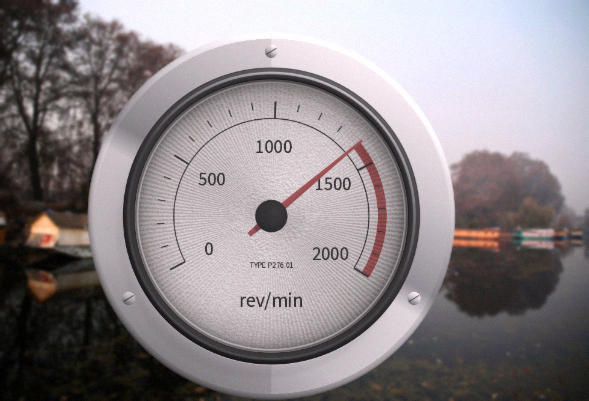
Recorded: 1400 rpm
